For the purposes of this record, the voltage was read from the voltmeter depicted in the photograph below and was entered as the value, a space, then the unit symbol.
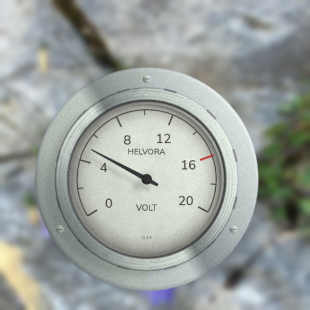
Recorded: 5 V
